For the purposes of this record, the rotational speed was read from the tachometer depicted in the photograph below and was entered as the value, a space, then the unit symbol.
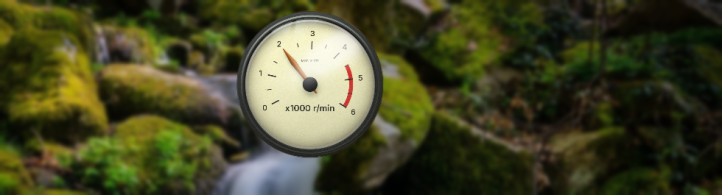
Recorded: 2000 rpm
